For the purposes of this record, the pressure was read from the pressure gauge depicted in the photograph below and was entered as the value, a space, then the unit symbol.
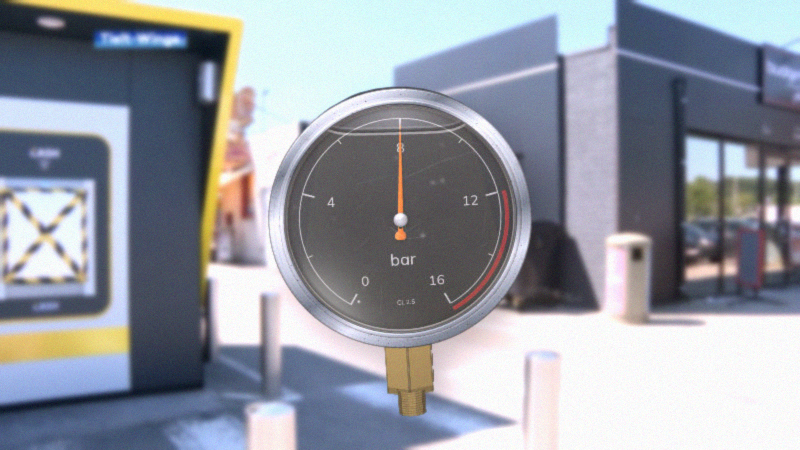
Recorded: 8 bar
